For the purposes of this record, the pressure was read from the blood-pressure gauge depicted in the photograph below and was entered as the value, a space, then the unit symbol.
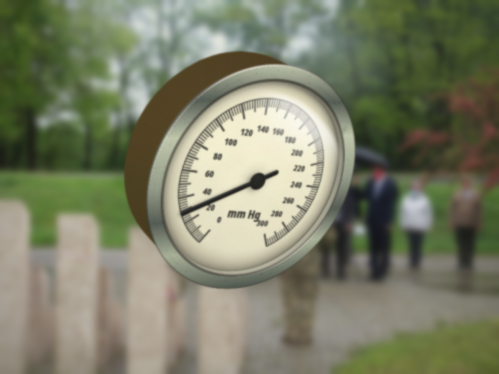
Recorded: 30 mmHg
